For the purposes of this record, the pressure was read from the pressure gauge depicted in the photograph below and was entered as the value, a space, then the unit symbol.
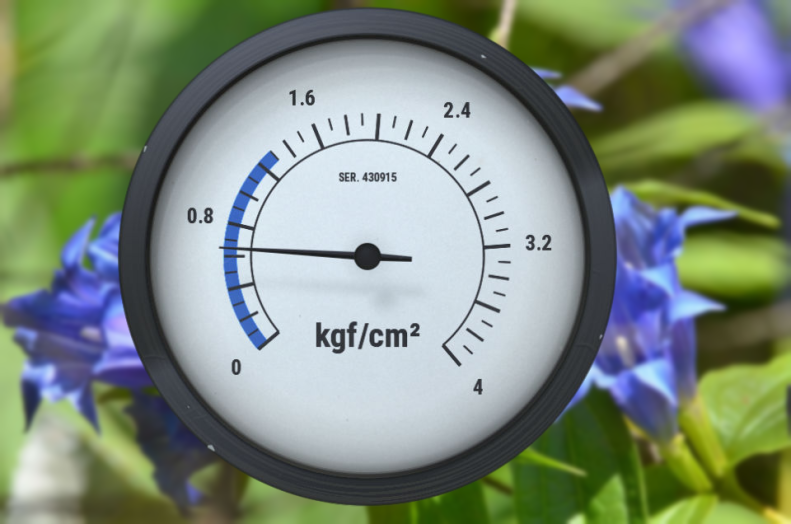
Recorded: 0.65 kg/cm²
